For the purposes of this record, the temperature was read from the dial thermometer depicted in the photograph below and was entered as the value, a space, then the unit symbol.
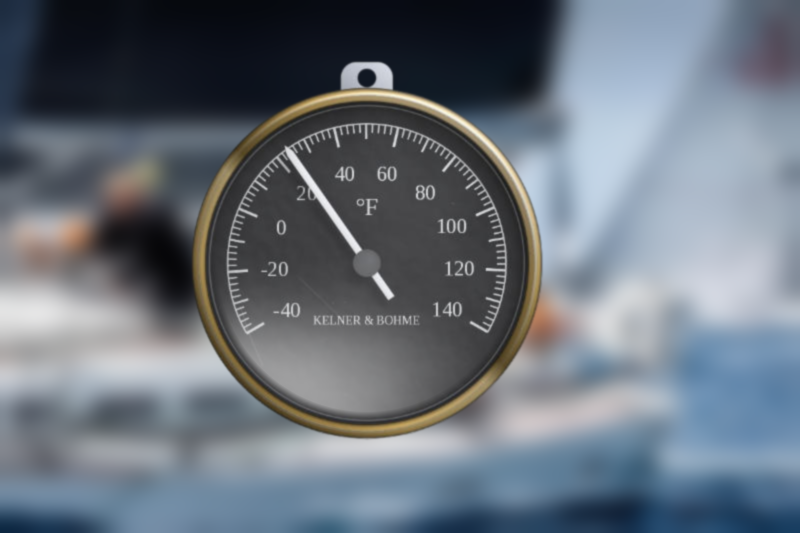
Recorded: 24 °F
